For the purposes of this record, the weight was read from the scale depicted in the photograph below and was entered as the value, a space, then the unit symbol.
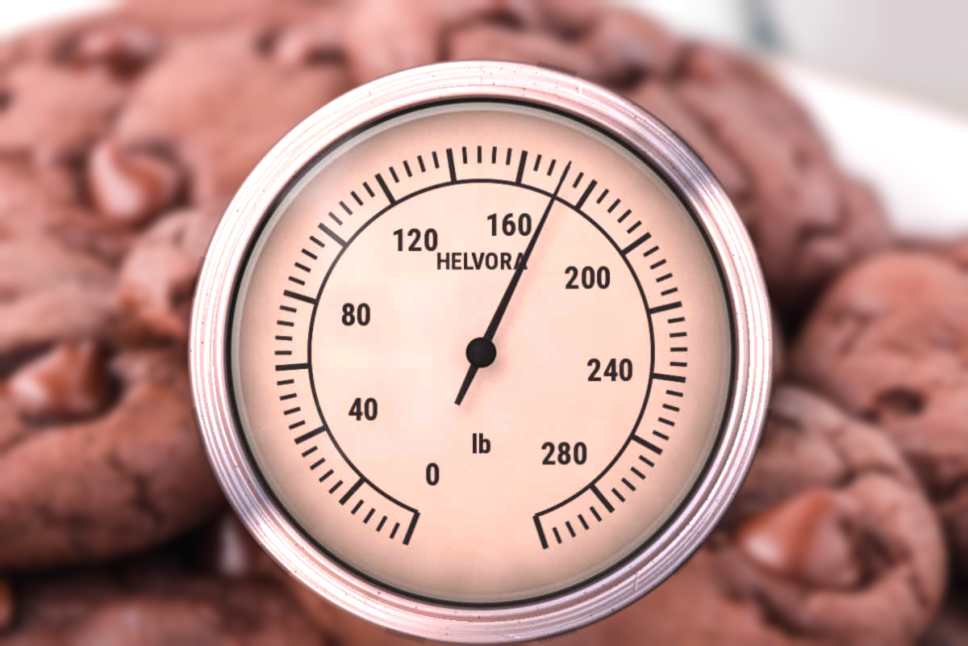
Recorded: 172 lb
